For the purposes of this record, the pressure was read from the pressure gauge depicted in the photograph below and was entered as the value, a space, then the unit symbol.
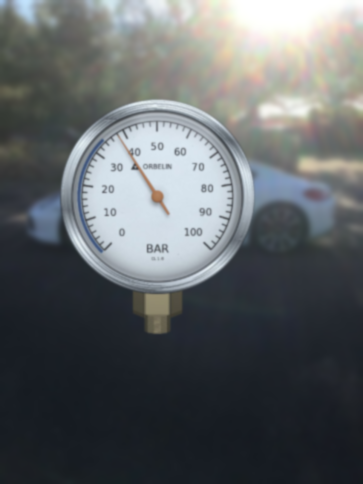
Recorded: 38 bar
